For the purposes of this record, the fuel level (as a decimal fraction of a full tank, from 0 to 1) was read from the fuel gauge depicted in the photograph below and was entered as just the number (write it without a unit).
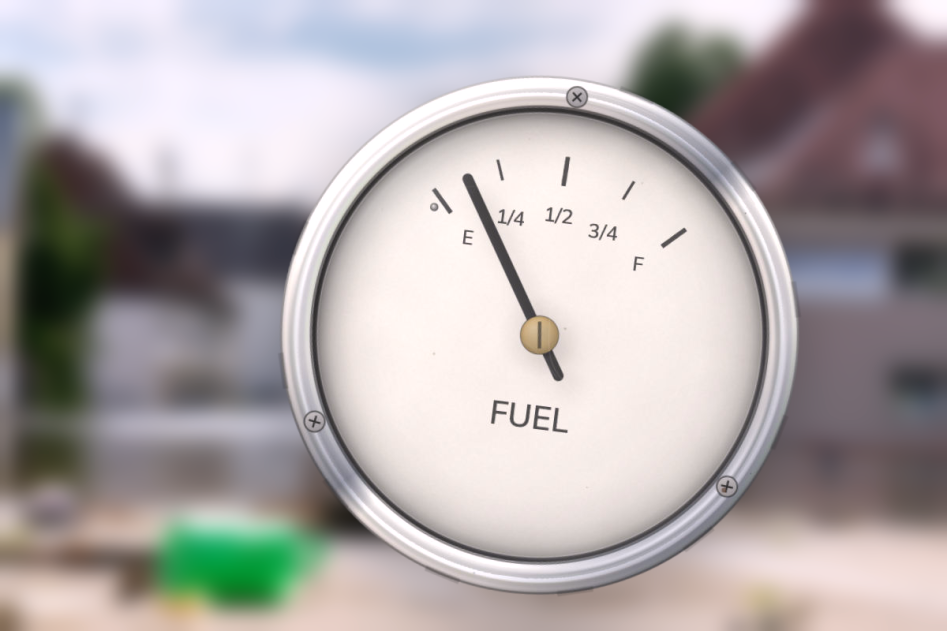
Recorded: 0.125
